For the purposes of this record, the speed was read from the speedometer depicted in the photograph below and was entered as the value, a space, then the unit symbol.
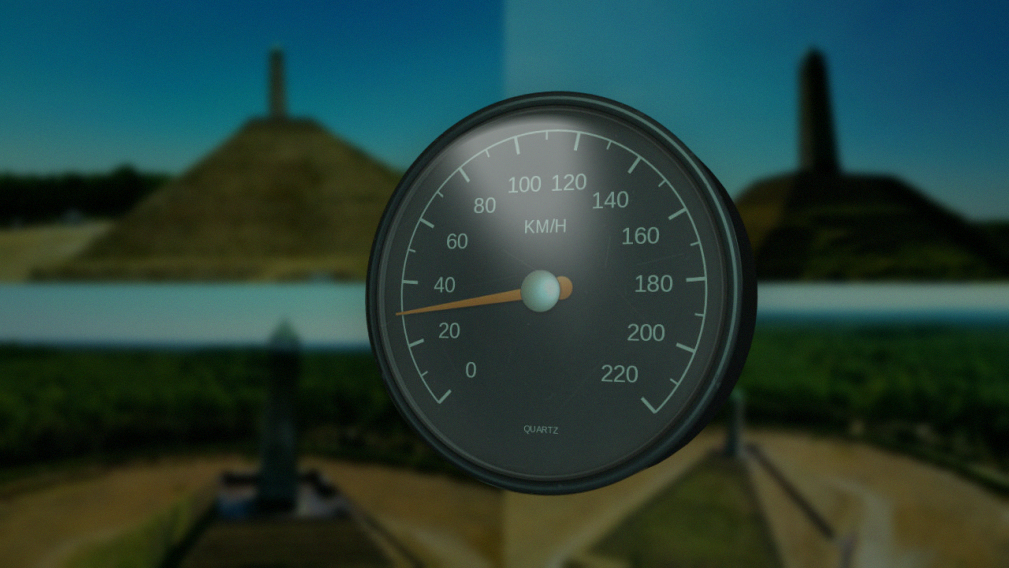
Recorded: 30 km/h
